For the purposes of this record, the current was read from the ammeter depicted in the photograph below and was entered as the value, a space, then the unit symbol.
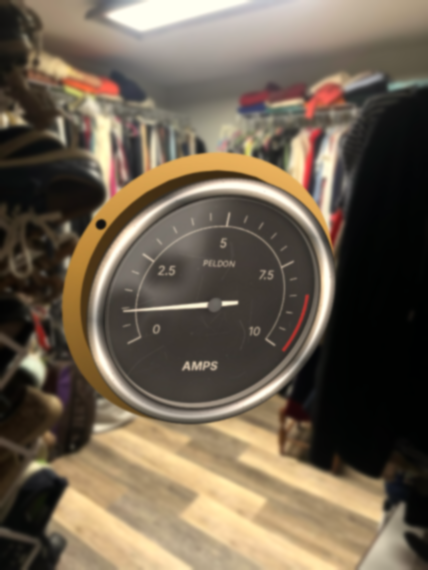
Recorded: 1 A
